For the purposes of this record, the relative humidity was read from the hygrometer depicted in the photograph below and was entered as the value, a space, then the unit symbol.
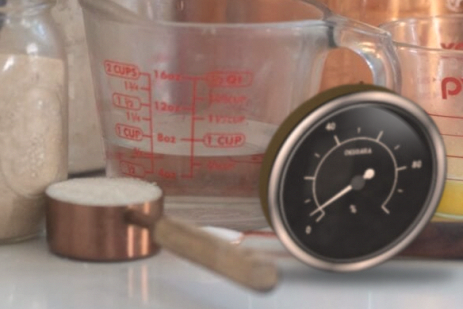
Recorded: 5 %
